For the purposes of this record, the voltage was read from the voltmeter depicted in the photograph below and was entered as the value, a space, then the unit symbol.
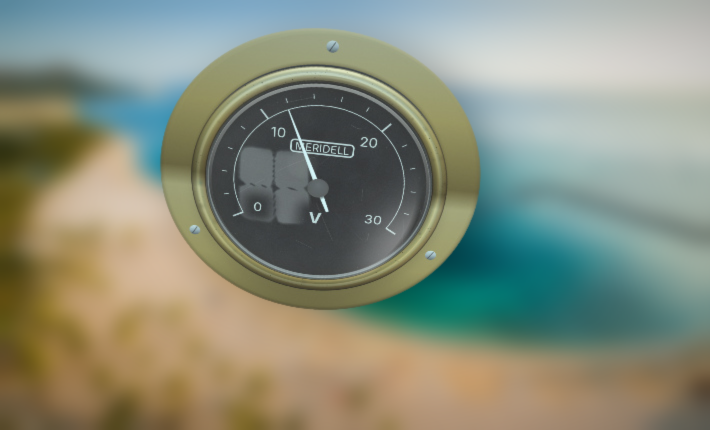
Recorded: 12 V
